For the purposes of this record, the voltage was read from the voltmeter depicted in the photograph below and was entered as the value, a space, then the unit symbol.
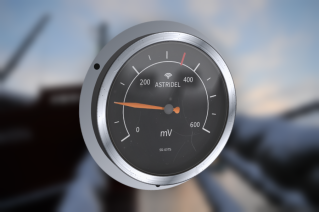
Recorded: 100 mV
